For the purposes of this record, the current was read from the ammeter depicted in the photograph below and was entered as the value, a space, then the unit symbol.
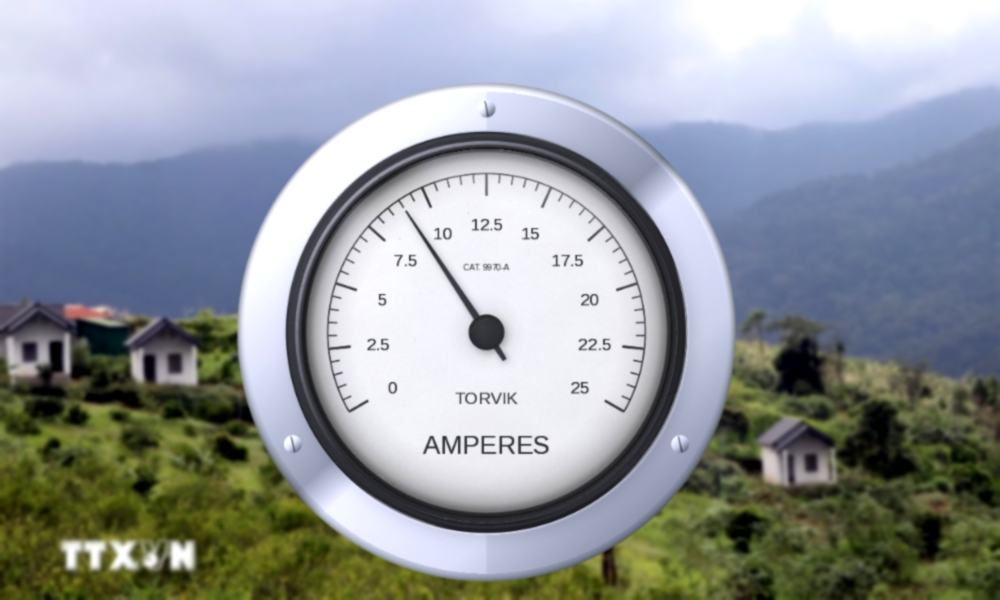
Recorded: 9 A
